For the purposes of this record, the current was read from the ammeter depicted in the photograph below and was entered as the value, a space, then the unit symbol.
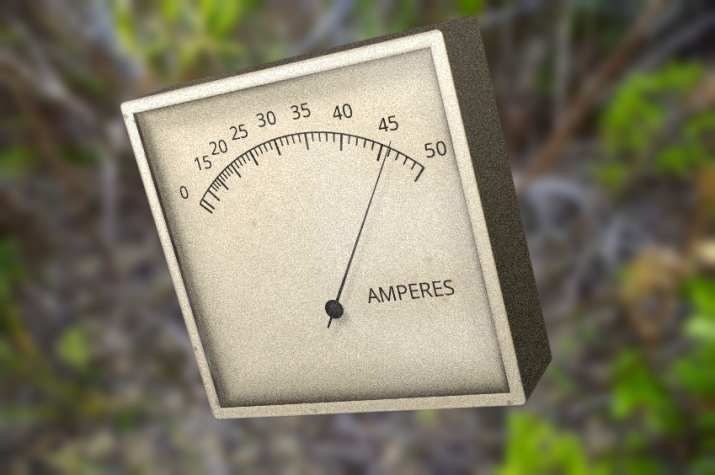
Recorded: 46 A
